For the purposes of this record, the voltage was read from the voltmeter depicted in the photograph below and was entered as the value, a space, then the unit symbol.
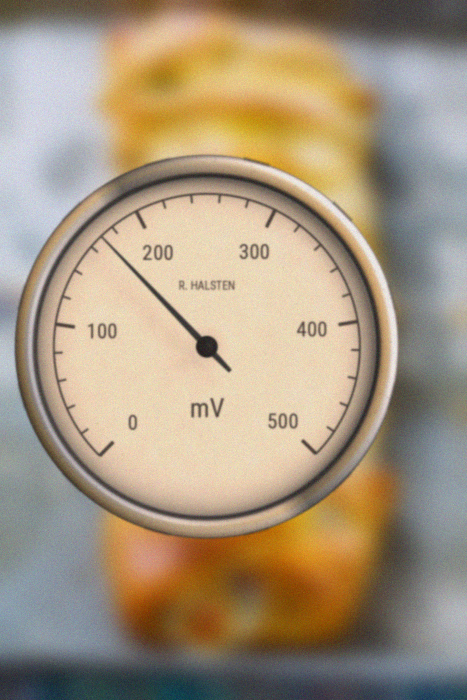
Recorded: 170 mV
